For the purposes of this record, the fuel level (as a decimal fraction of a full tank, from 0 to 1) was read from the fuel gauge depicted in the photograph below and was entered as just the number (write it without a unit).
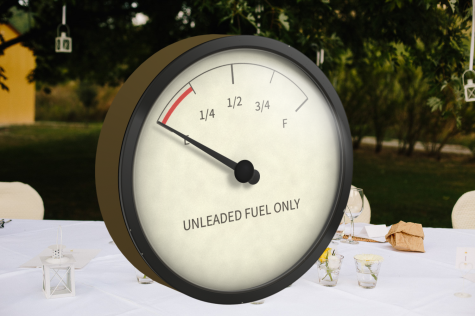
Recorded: 0
